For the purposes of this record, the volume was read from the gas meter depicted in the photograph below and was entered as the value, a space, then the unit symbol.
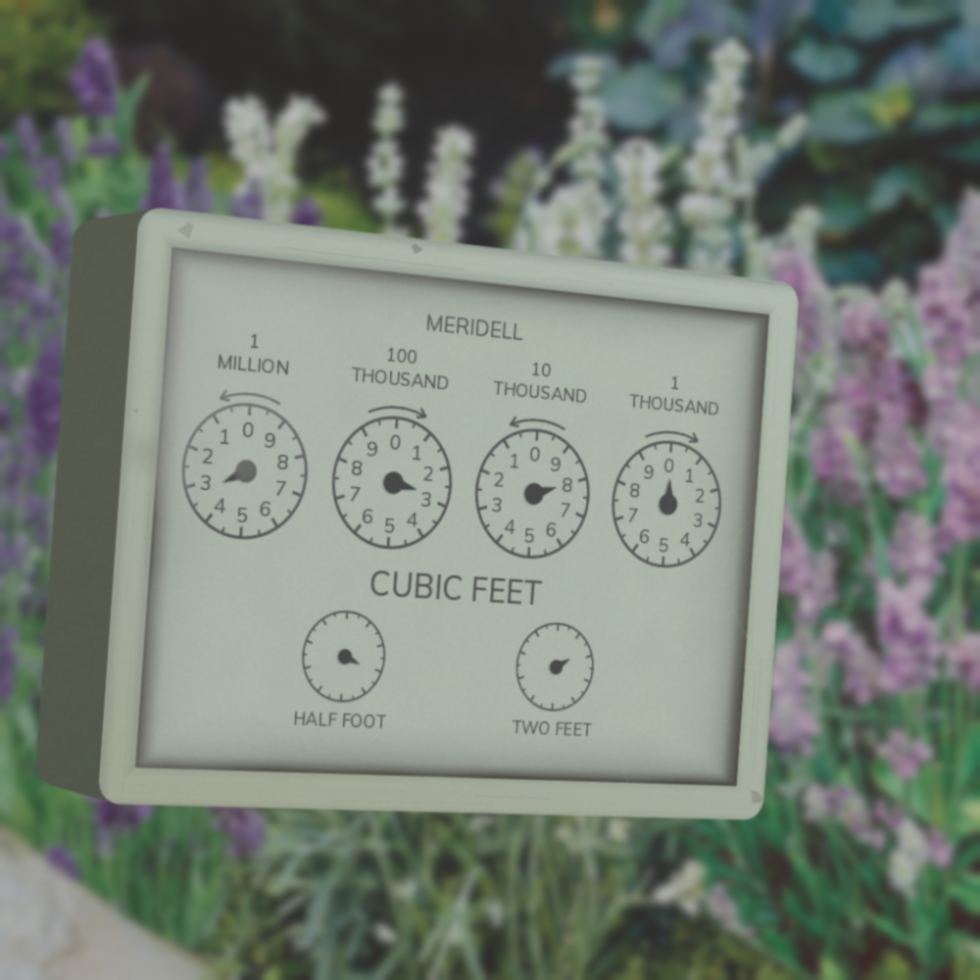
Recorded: 328000 ft³
